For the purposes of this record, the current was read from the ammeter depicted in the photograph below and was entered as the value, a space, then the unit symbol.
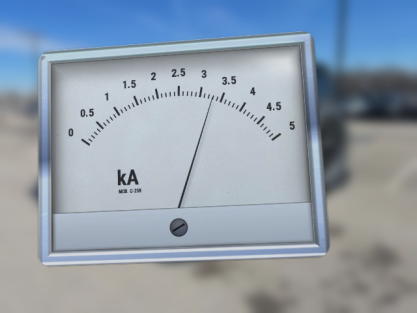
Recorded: 3.3 kA
